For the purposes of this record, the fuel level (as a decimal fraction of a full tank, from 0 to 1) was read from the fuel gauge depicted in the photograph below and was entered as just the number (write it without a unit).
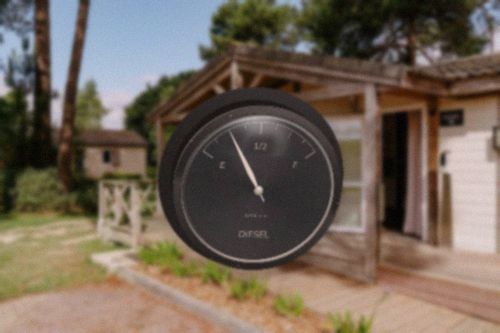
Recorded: 0.25
